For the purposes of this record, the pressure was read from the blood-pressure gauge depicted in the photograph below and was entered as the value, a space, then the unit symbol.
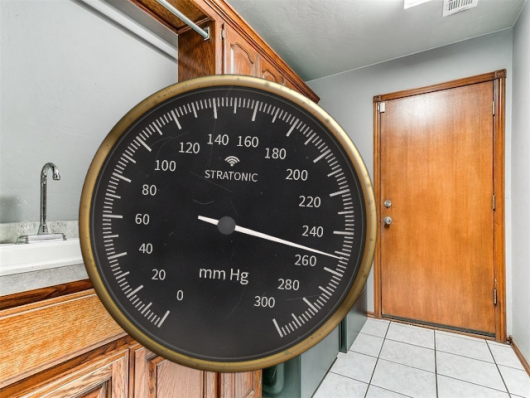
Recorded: 252 mmHg
